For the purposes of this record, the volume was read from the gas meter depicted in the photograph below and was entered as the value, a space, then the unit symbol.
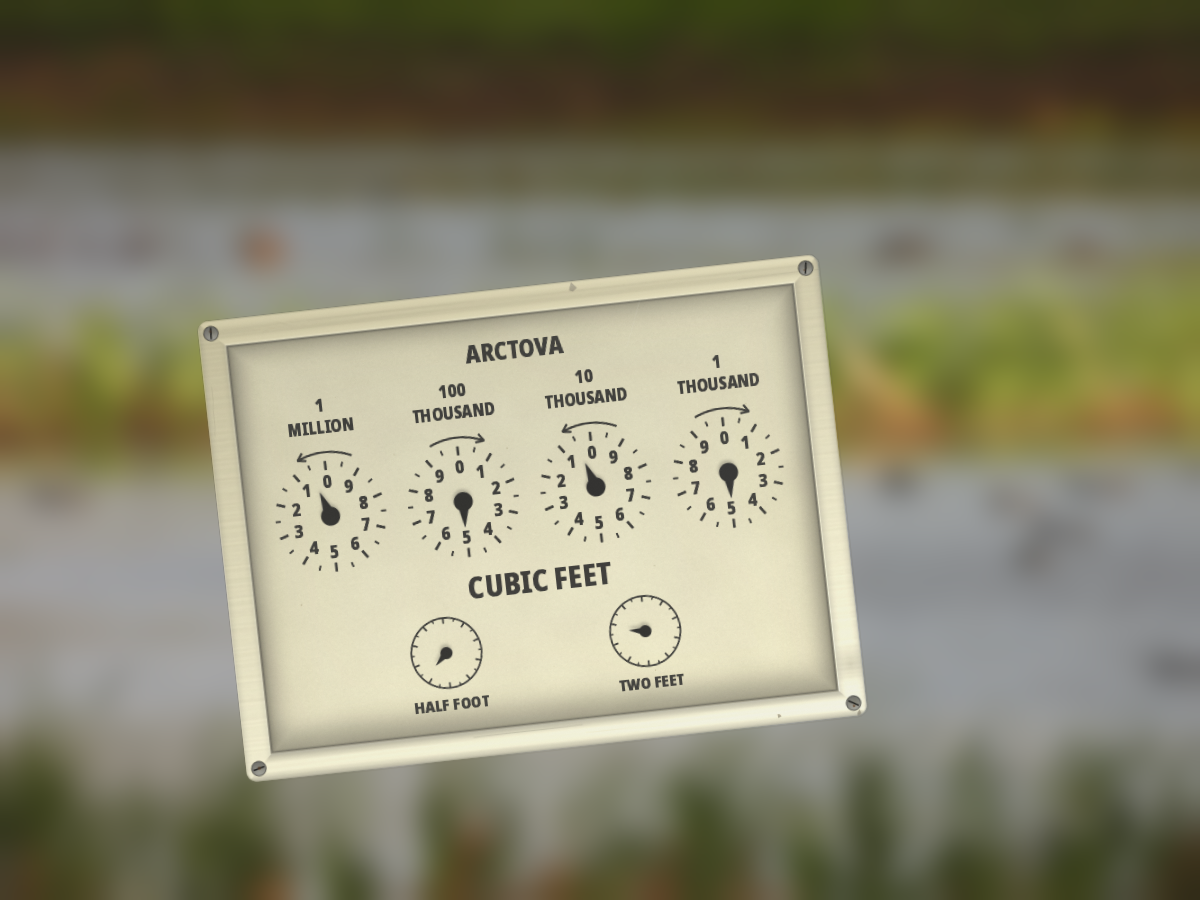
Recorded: 50500 ft³
